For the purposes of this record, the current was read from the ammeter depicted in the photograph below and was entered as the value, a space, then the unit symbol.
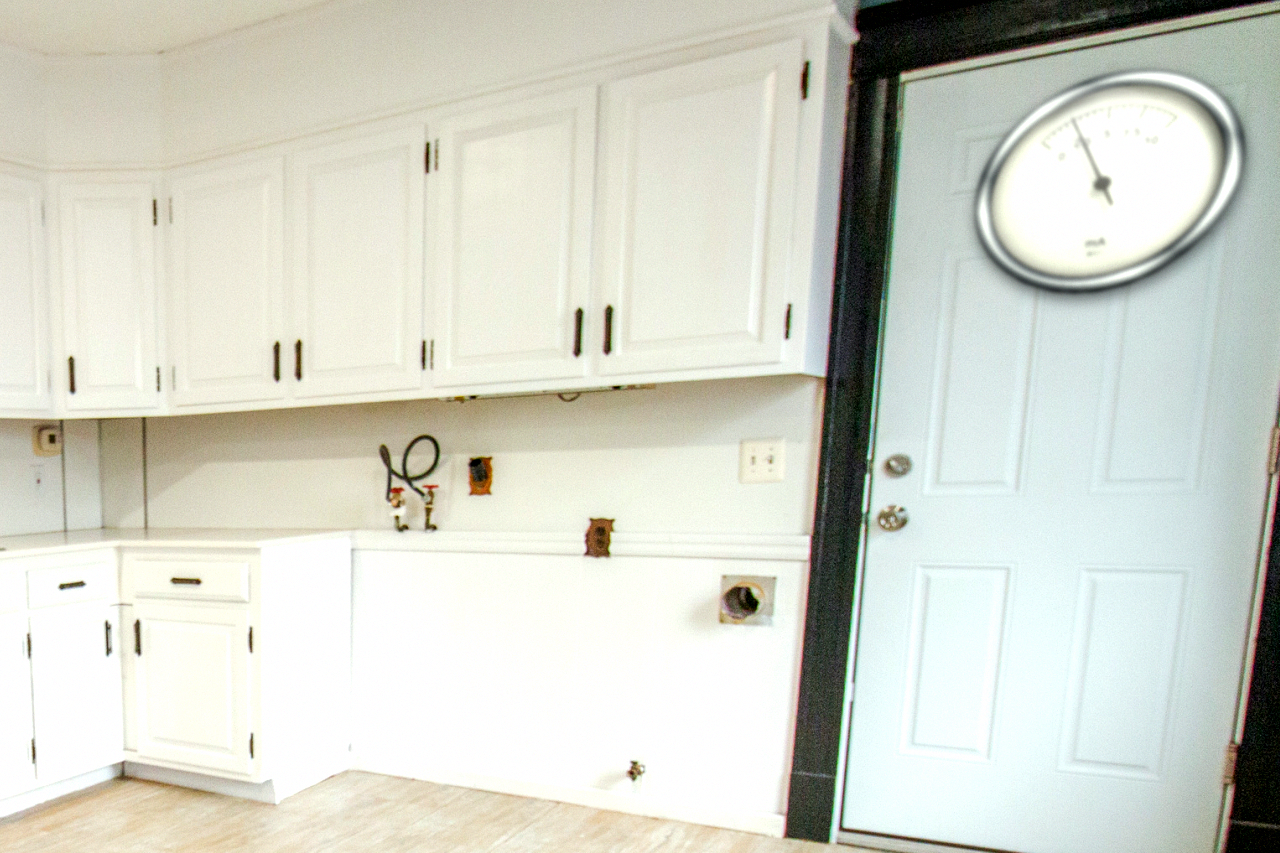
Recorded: 2.5 mA
